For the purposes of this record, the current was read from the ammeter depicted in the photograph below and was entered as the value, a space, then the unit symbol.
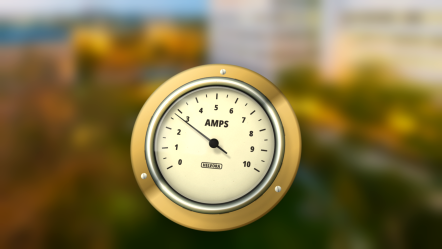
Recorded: 2.75 A
